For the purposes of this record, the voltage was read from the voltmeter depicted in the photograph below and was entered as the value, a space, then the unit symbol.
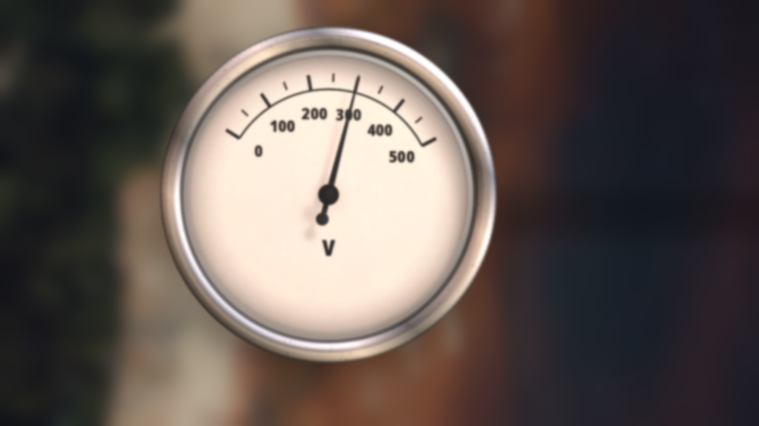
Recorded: 300 V
